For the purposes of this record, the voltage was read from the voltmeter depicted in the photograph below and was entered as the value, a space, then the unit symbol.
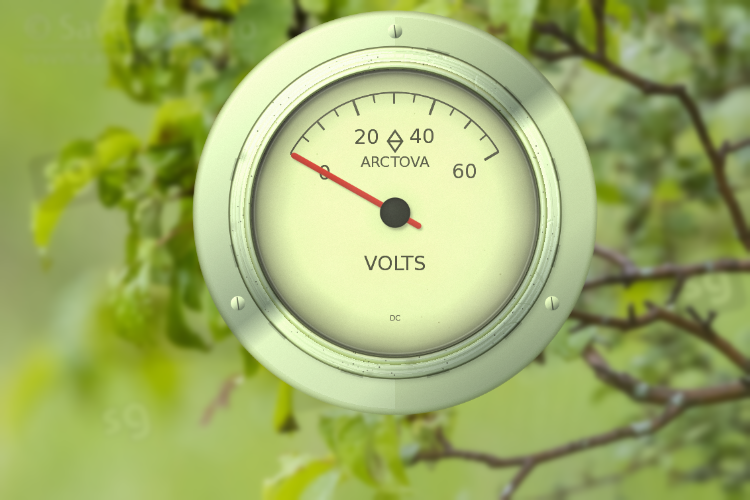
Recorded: 0 V
